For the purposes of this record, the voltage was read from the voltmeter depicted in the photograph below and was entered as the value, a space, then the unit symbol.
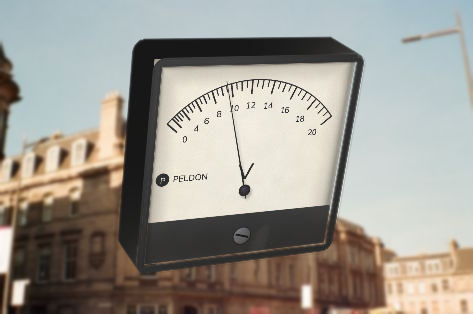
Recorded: 9.5 V
